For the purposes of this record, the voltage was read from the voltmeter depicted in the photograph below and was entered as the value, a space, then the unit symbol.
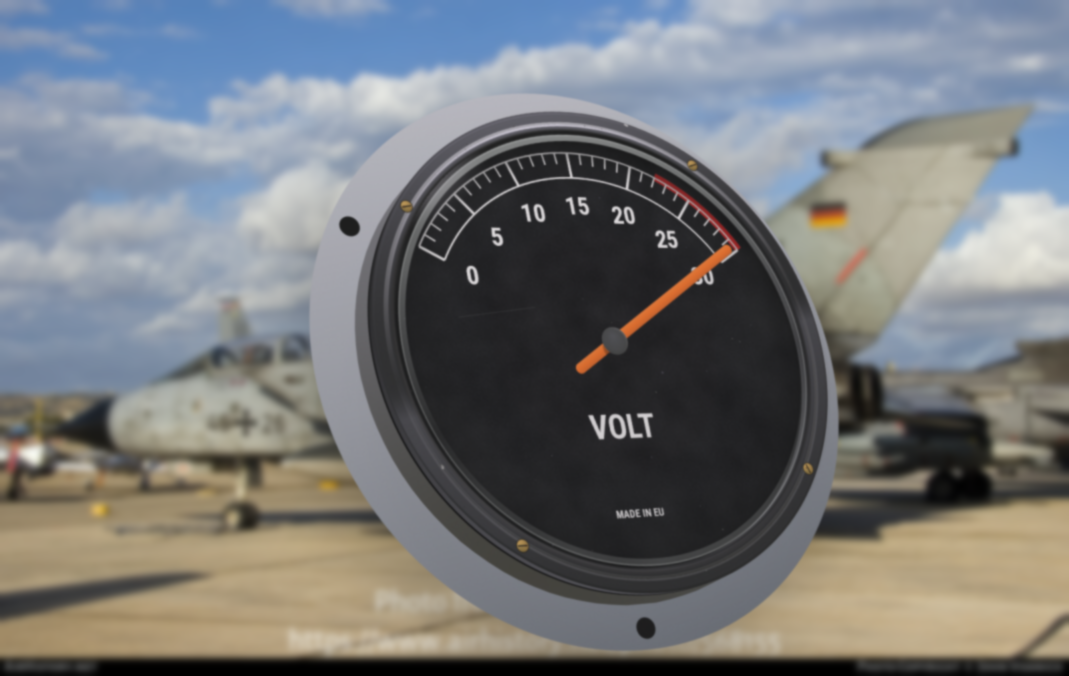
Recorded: 29.5 V
